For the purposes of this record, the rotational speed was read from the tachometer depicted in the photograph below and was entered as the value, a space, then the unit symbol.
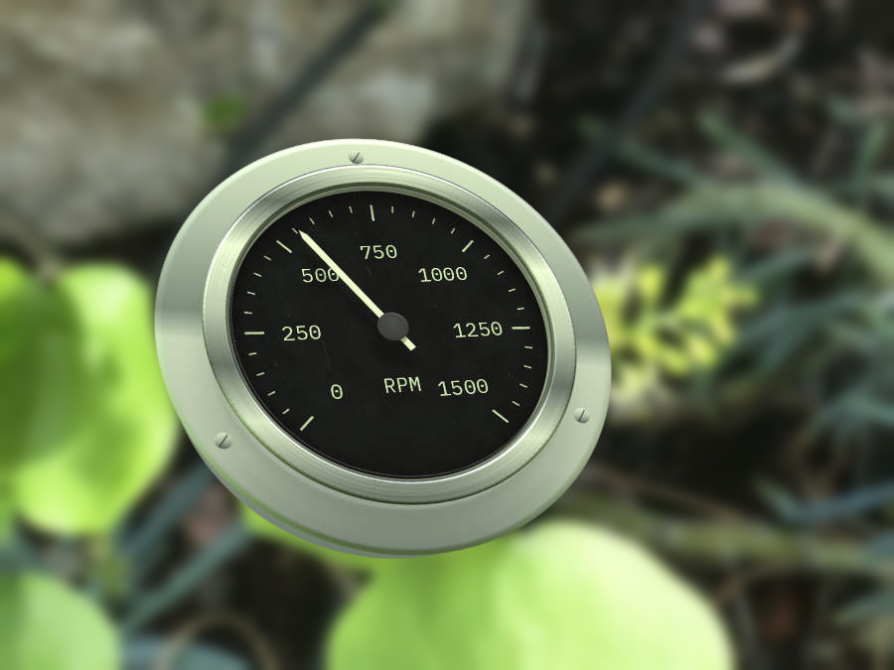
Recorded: 550 rpm
